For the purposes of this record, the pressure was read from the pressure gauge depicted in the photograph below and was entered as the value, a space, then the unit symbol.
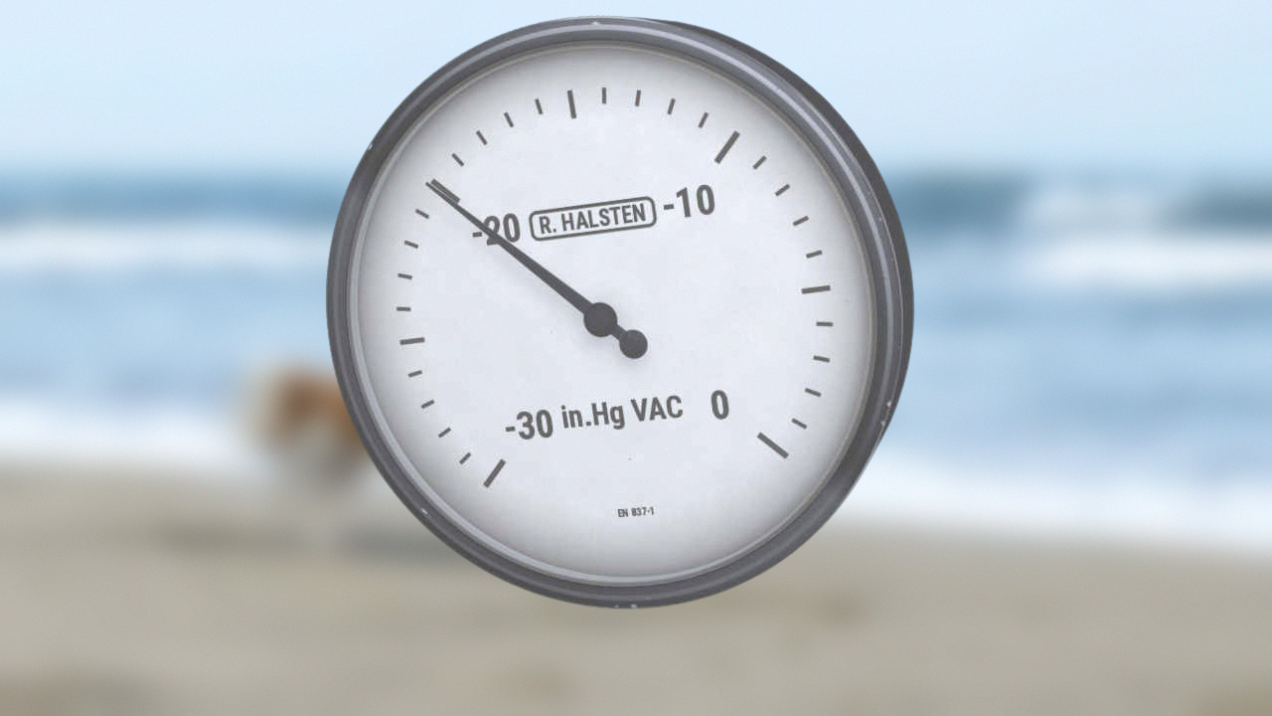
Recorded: -20 inHg
